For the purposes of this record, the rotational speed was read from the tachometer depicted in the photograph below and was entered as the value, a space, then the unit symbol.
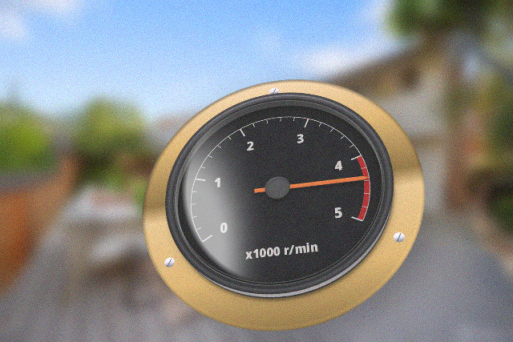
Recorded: 4400 rpm
